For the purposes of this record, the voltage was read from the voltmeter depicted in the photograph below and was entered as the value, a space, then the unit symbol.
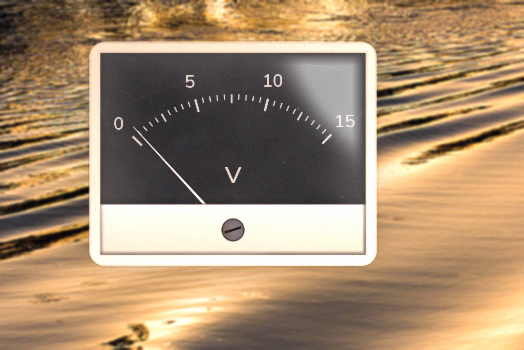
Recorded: 0.5 V
